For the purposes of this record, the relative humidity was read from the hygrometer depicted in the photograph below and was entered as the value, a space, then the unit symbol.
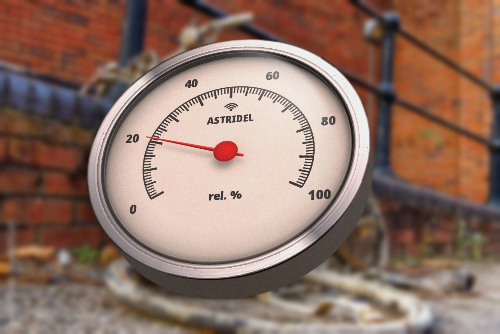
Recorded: 20 %
